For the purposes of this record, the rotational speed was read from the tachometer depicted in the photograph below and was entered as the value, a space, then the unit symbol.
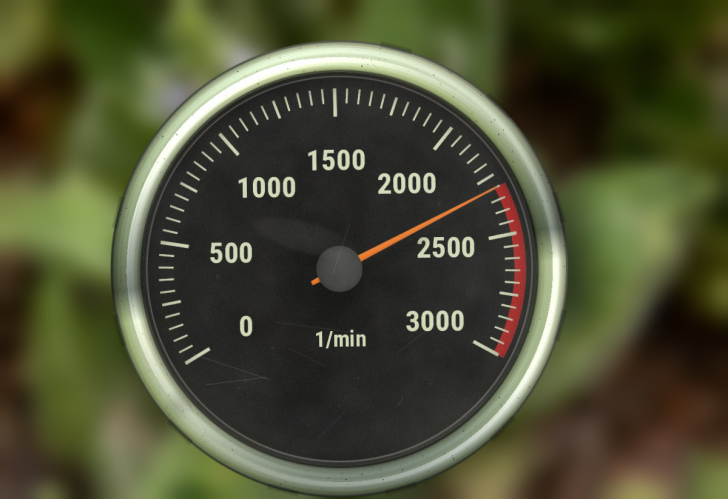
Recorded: 2300 rpm
